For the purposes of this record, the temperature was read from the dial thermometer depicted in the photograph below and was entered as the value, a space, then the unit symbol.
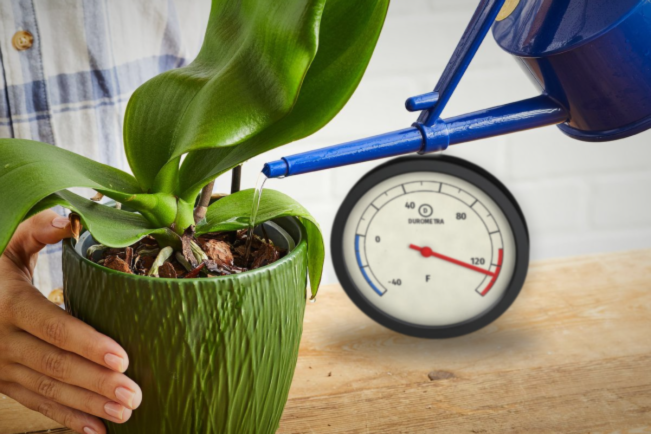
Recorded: 125 °F
